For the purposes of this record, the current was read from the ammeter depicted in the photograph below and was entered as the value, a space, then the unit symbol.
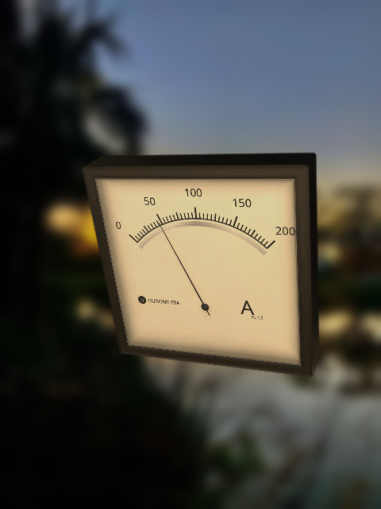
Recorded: 50 A
